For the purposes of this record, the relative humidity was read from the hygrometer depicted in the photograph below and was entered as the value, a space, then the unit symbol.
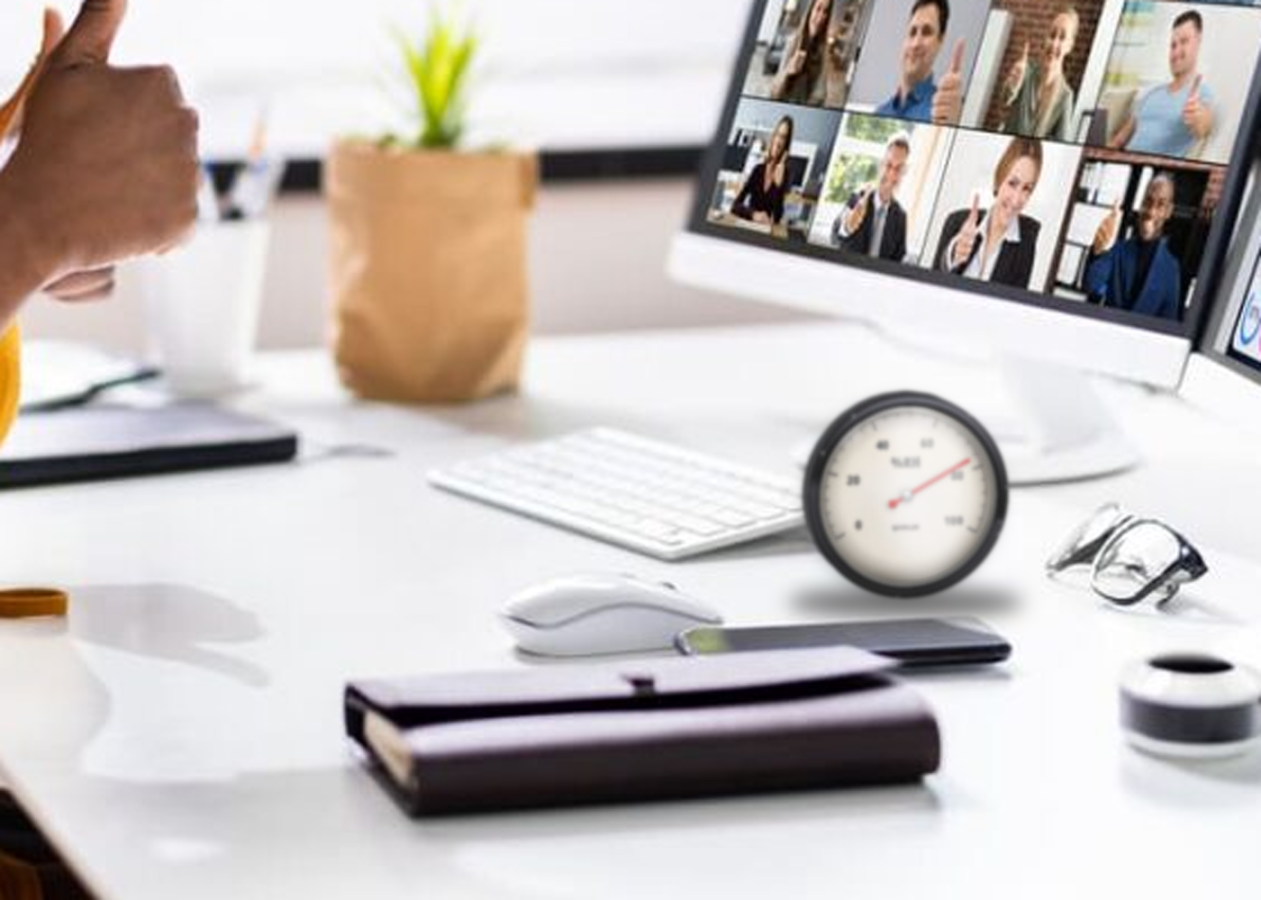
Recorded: 76 %
